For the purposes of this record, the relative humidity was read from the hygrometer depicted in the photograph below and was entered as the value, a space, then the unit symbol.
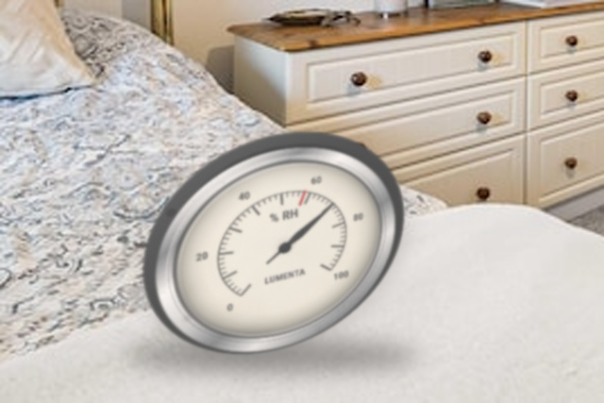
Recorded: 70 %
